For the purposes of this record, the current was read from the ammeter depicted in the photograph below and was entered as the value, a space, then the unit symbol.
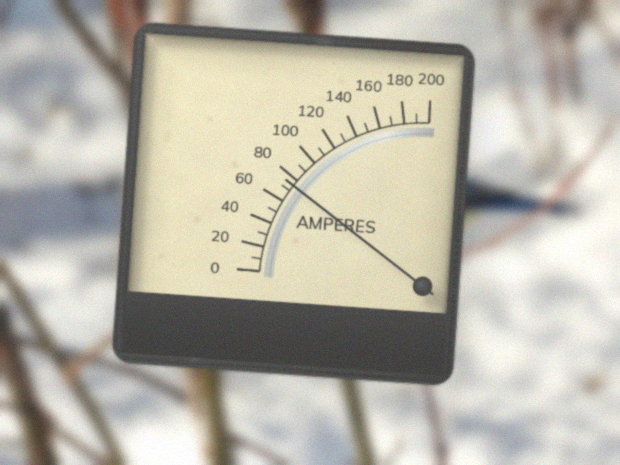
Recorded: 75 A
